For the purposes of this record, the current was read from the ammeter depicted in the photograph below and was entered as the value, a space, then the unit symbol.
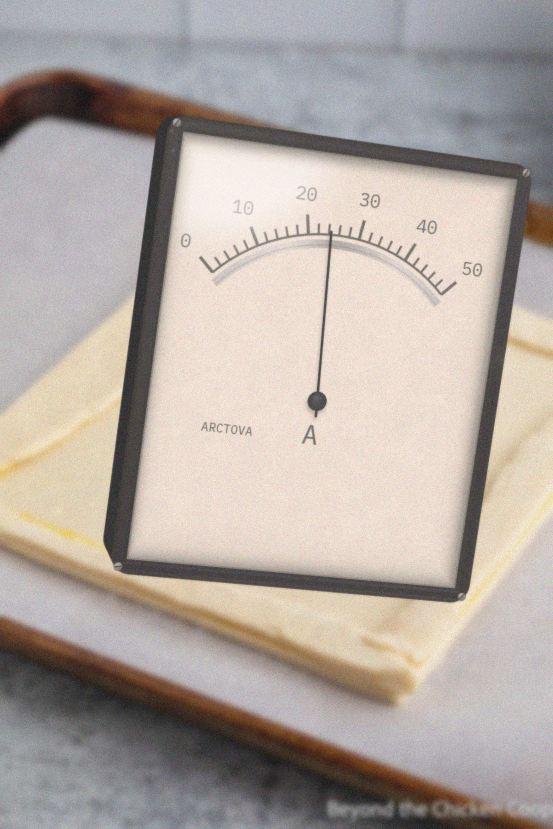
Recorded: 24 A
